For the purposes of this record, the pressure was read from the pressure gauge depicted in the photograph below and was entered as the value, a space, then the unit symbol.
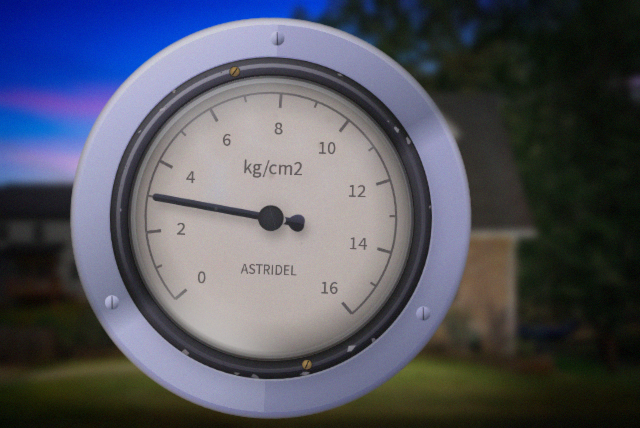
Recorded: 3 kg/cm²
